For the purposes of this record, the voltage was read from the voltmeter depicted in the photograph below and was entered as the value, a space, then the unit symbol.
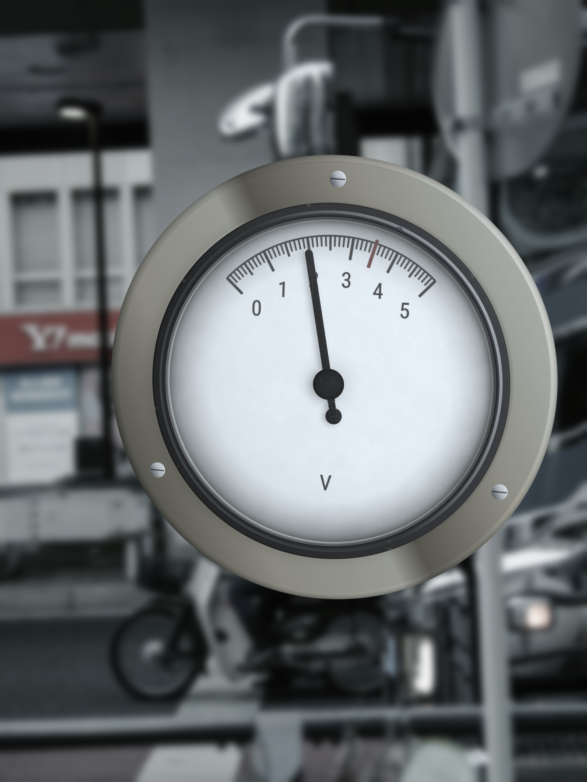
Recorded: 2 V
